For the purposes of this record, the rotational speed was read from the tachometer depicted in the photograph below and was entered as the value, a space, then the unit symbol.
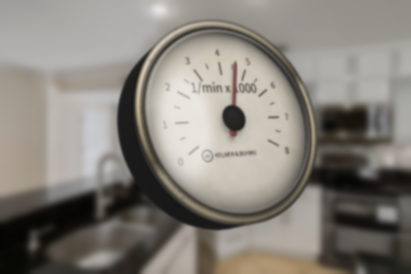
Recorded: 4500 rpm
